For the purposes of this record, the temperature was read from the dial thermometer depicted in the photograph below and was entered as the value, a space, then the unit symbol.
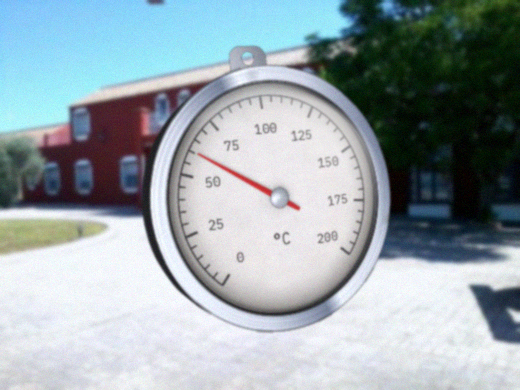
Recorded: 60 °C
